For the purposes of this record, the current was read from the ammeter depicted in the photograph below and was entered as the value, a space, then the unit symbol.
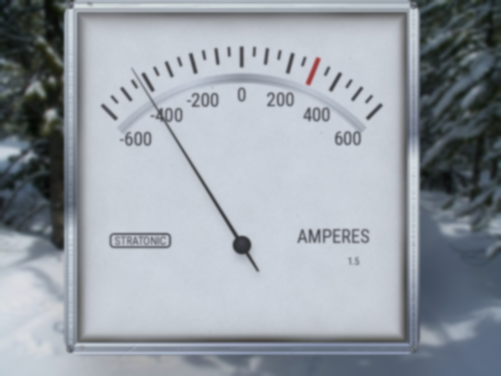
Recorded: -425 A
